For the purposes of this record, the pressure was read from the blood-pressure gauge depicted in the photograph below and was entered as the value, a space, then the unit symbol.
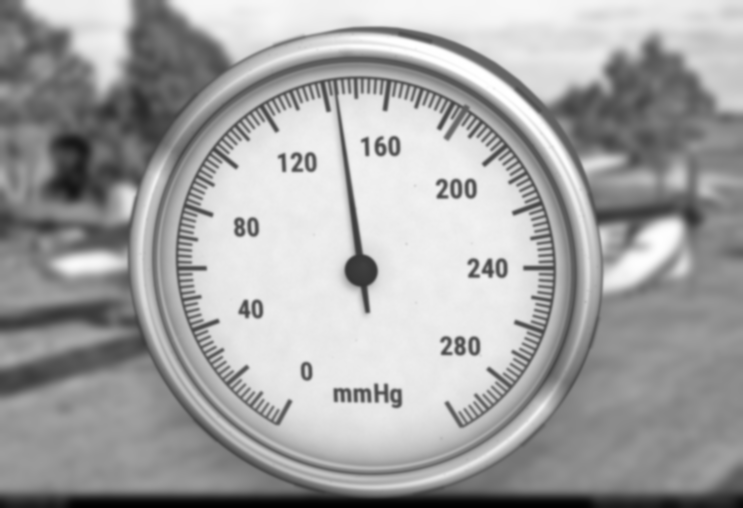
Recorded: 144 mmHg
